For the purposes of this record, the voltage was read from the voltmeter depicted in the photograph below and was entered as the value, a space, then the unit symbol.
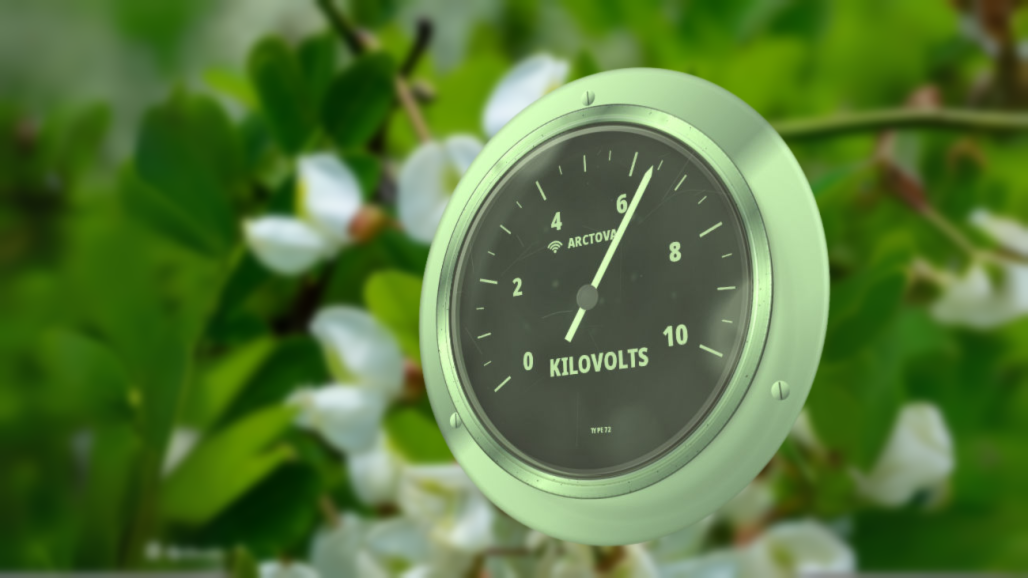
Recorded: 6.5 kV
